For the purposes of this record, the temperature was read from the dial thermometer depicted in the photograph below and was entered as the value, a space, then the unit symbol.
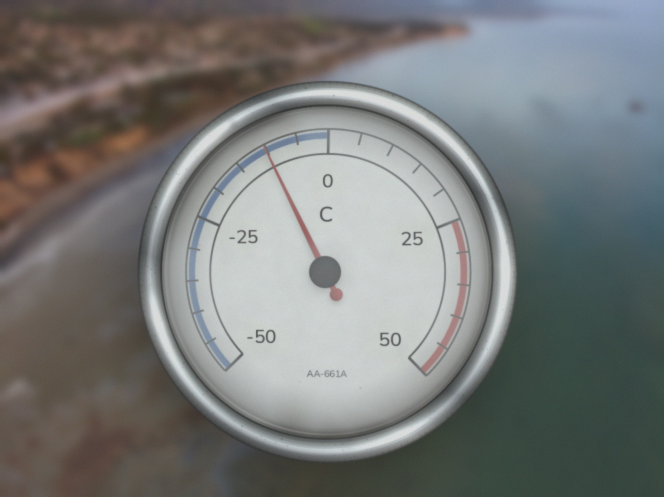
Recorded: -10 °C
